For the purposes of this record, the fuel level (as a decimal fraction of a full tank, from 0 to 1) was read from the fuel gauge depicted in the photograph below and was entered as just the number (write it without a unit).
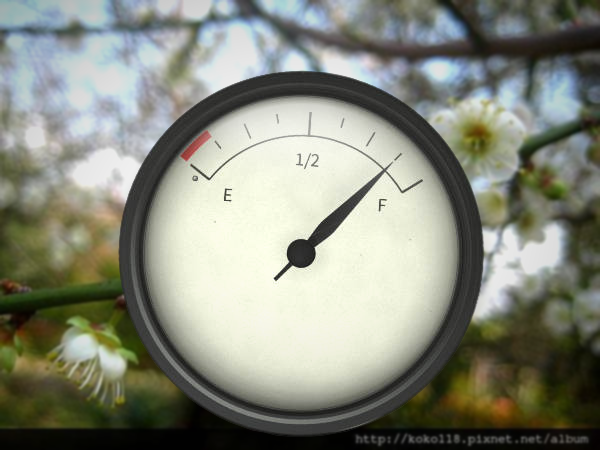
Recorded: 0.875
